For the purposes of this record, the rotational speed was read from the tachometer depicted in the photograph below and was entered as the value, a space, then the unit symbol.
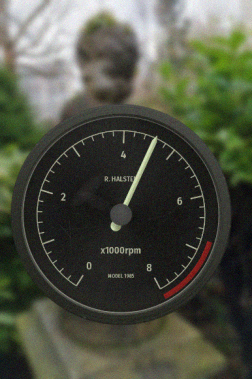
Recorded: 4600 rpm
